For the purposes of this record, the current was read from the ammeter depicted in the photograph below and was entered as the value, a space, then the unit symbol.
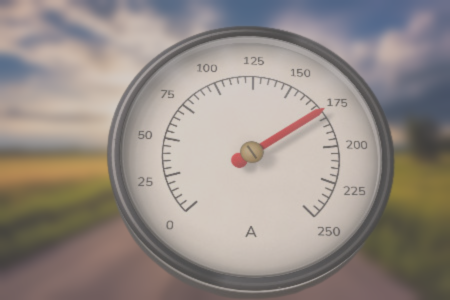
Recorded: 175 A
